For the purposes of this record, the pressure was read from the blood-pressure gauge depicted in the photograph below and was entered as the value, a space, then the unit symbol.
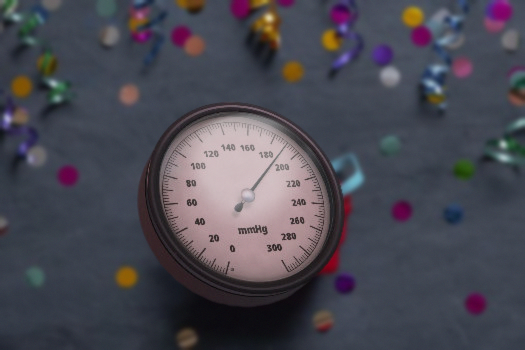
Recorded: 190 mmHg
